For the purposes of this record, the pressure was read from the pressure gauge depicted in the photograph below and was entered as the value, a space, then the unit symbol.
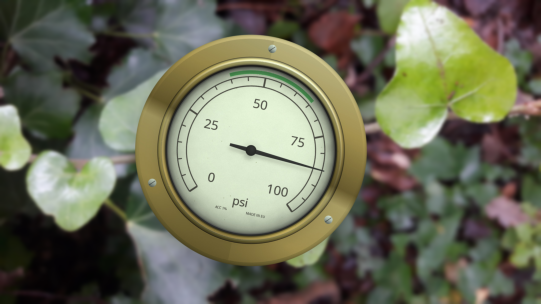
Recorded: 85 psi
